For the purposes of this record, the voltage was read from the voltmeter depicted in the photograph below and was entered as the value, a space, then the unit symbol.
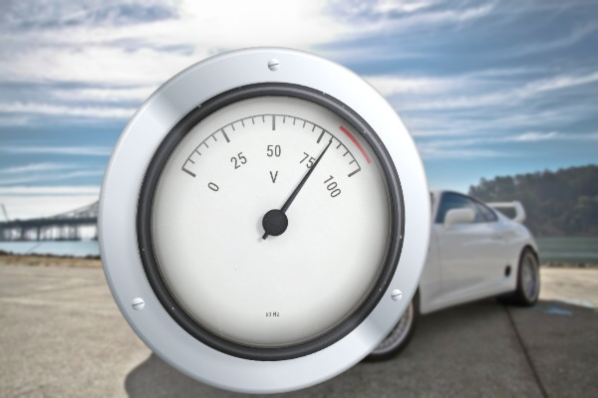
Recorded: 80 V
